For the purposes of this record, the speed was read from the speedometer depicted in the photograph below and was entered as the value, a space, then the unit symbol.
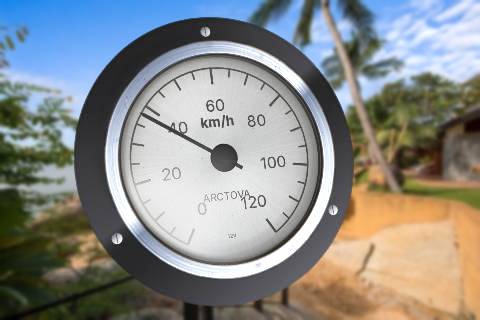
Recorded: 37.5 km/h
